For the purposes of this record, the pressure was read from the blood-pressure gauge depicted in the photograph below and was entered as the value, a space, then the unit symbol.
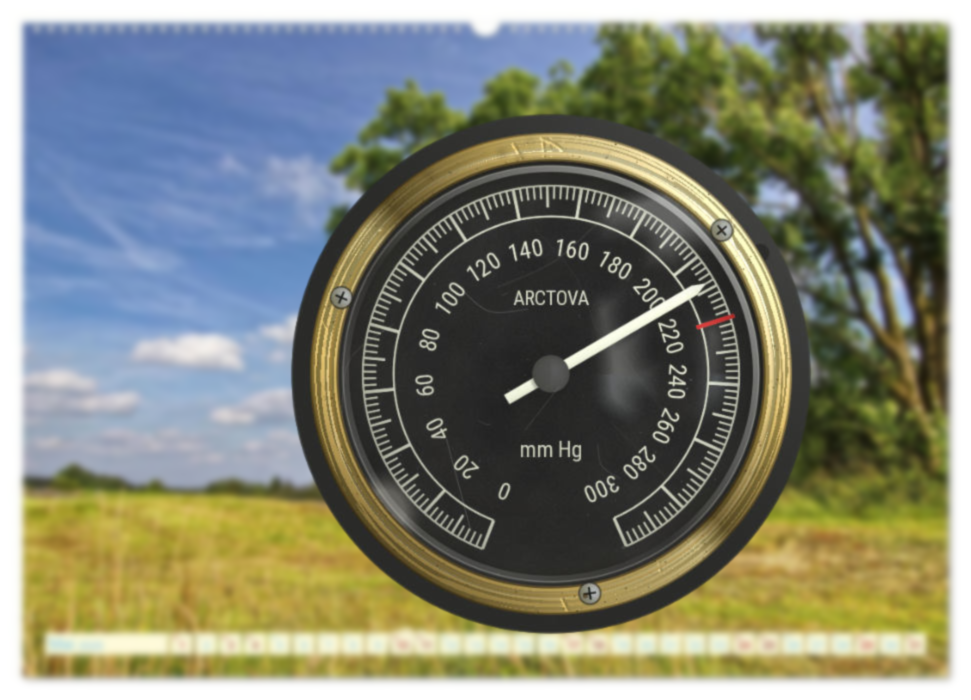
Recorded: 208 mmHg
